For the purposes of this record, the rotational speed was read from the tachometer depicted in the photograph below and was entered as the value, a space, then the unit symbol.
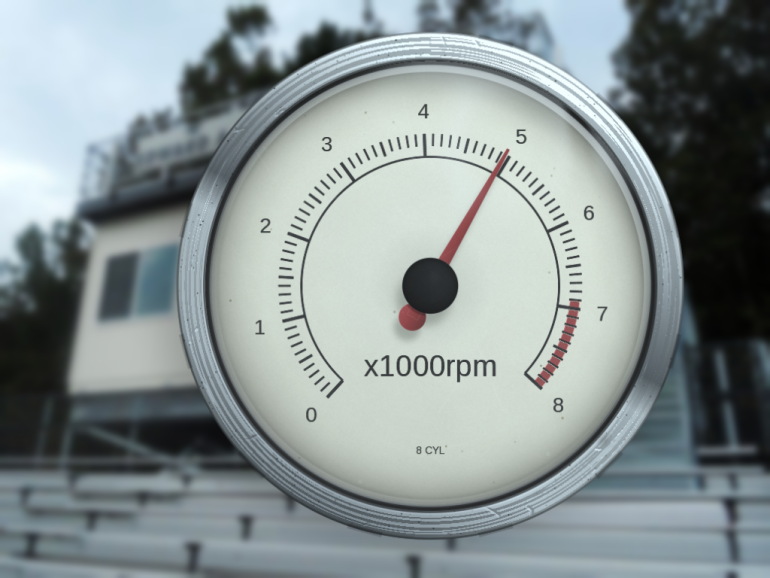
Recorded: 4950 rpm
